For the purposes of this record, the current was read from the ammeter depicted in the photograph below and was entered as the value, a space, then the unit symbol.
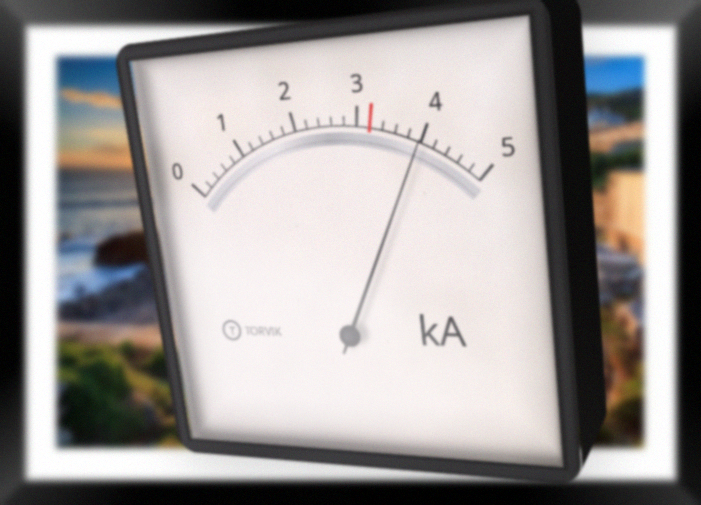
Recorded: 4 kA
